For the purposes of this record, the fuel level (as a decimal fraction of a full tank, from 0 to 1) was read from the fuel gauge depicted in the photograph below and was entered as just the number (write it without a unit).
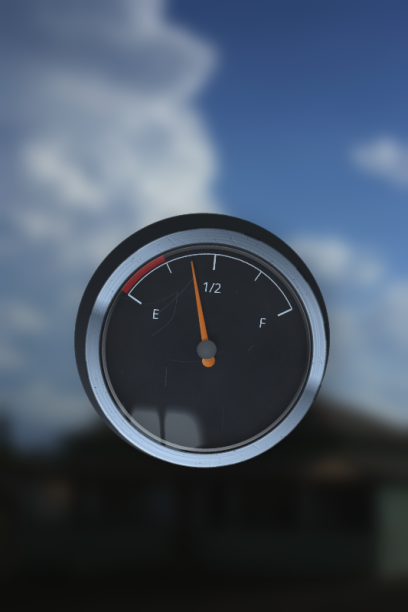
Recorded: 0.375
